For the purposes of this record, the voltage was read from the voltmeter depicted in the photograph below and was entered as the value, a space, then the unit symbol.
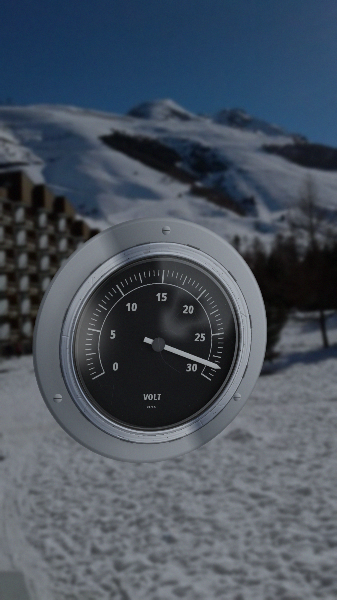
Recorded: 28.5 V
